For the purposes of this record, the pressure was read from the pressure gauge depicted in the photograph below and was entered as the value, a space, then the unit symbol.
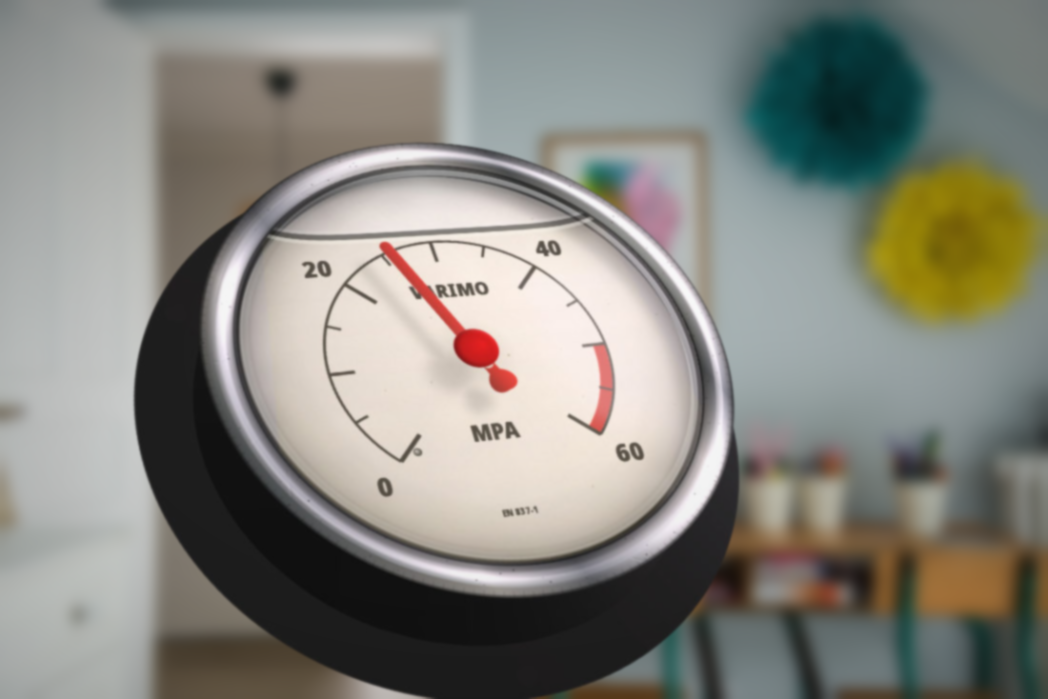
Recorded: 25 MPa
